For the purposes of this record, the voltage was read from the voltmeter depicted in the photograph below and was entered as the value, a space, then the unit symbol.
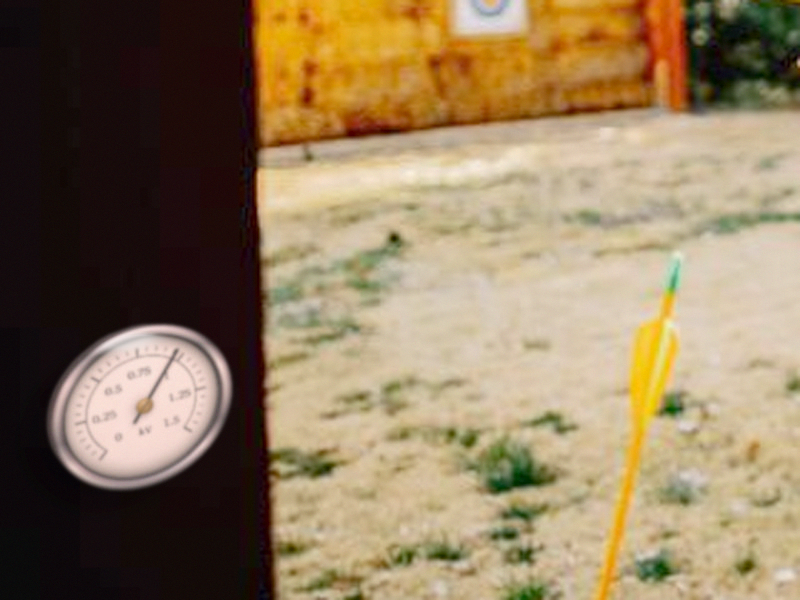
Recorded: 0.95 kV
